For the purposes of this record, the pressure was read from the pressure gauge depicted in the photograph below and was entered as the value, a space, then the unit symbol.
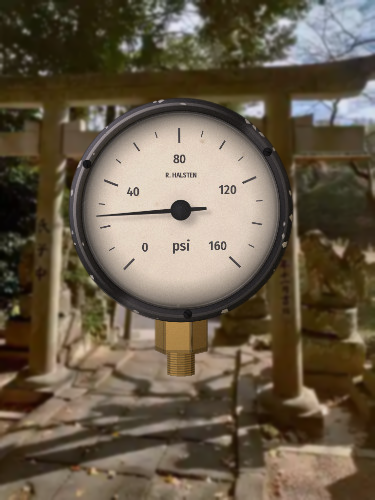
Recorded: 25 psi
